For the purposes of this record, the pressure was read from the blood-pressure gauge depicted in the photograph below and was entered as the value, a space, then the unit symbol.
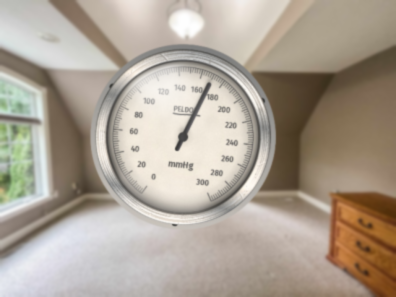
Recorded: 170 mmHg
